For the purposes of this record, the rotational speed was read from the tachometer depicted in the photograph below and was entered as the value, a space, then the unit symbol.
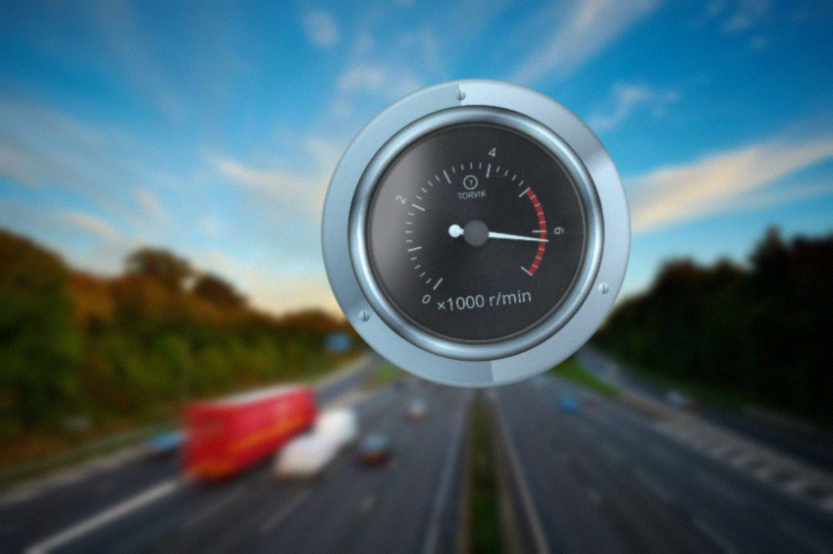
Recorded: 6200 rpm
